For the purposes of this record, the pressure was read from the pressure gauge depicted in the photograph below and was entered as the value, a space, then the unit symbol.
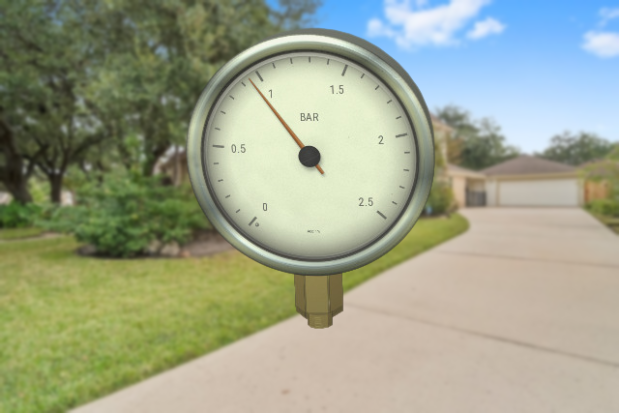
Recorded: 0.95 bar
